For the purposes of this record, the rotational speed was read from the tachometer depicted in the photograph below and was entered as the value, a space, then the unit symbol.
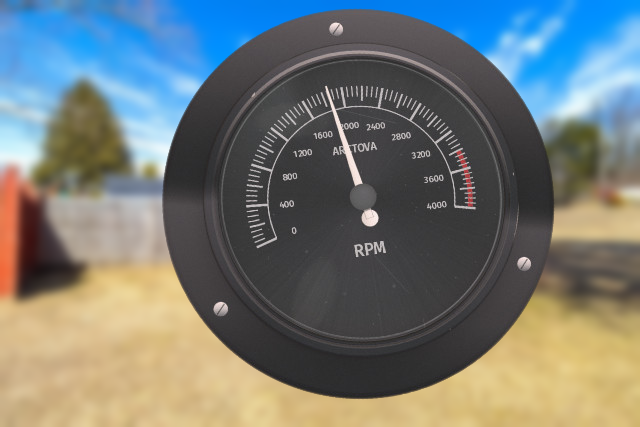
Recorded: 1850 rpm
